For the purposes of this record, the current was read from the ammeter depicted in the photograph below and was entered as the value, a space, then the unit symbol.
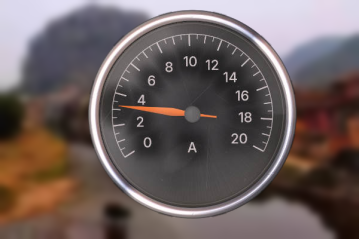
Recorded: 3.25 A
